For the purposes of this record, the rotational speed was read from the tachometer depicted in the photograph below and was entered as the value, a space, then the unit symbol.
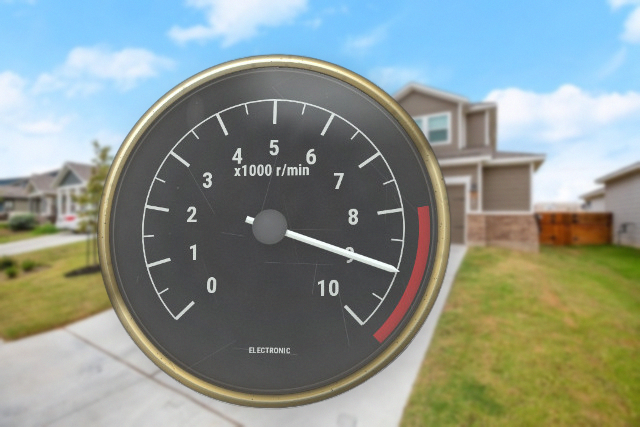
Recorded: 9000 rpm
